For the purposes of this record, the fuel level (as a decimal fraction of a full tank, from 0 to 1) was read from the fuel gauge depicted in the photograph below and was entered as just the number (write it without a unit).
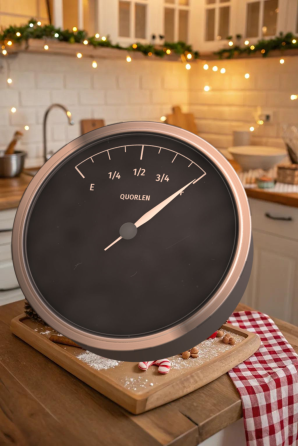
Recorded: 1
